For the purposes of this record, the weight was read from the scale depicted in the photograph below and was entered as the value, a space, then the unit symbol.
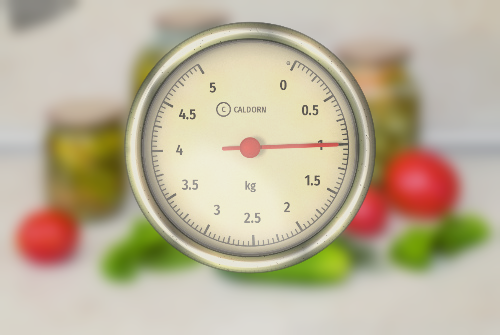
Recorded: 1 kg
